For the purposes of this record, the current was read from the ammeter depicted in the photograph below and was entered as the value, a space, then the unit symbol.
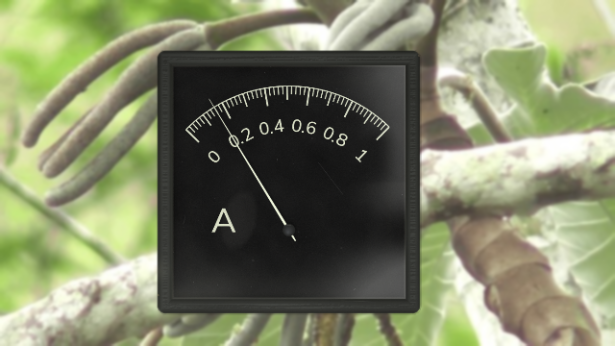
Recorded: 0.16 A
